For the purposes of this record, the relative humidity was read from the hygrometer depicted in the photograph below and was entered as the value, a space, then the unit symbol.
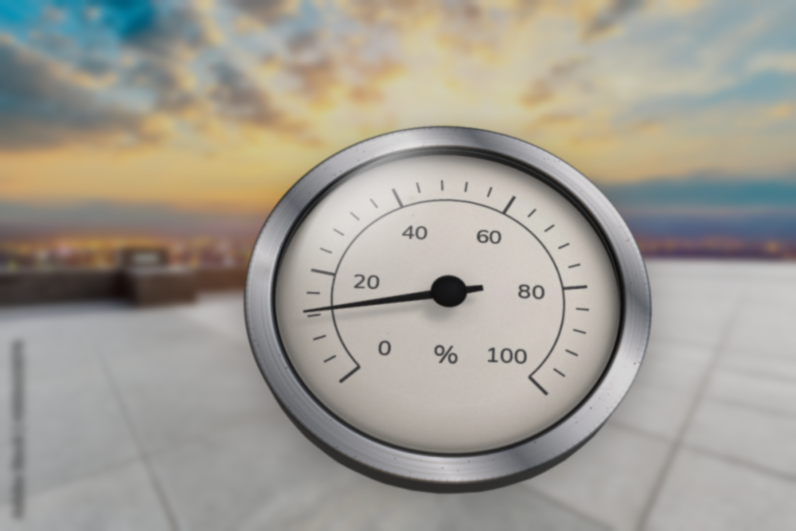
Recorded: 12 %
